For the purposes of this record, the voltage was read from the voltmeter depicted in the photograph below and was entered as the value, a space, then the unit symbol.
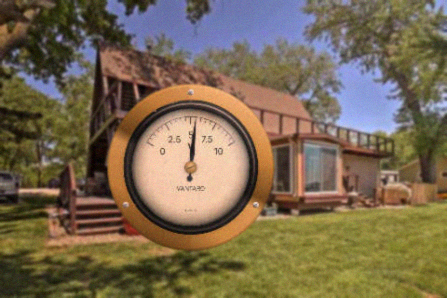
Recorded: 5.5 V
